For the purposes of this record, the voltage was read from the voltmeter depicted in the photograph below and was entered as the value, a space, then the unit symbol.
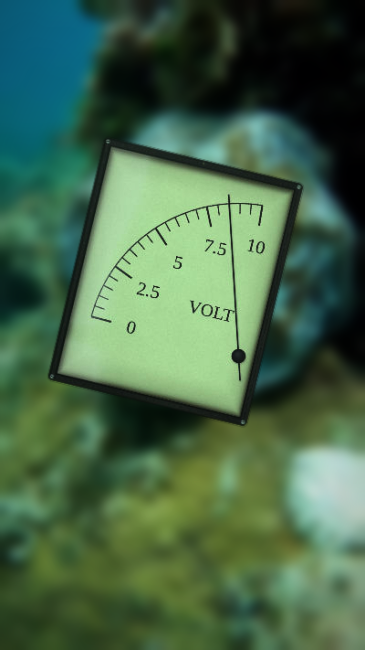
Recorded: 8.5 V
